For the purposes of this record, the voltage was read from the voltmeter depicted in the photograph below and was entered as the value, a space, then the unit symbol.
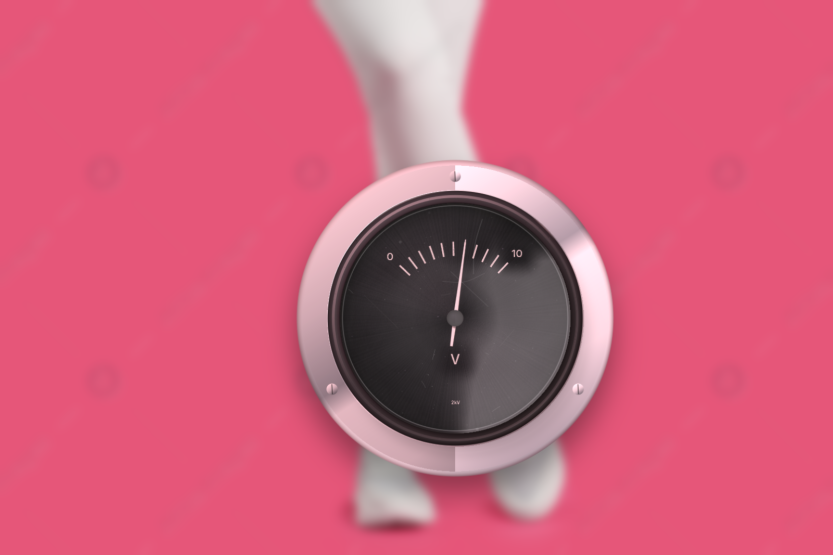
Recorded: 6 V
